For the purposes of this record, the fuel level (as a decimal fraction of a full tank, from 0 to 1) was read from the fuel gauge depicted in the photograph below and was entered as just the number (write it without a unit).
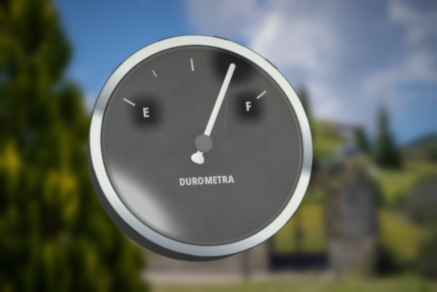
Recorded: 0.75
